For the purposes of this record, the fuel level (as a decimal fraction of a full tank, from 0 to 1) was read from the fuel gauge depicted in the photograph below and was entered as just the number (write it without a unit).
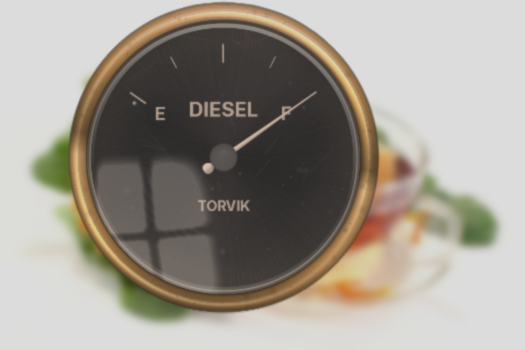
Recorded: 1
